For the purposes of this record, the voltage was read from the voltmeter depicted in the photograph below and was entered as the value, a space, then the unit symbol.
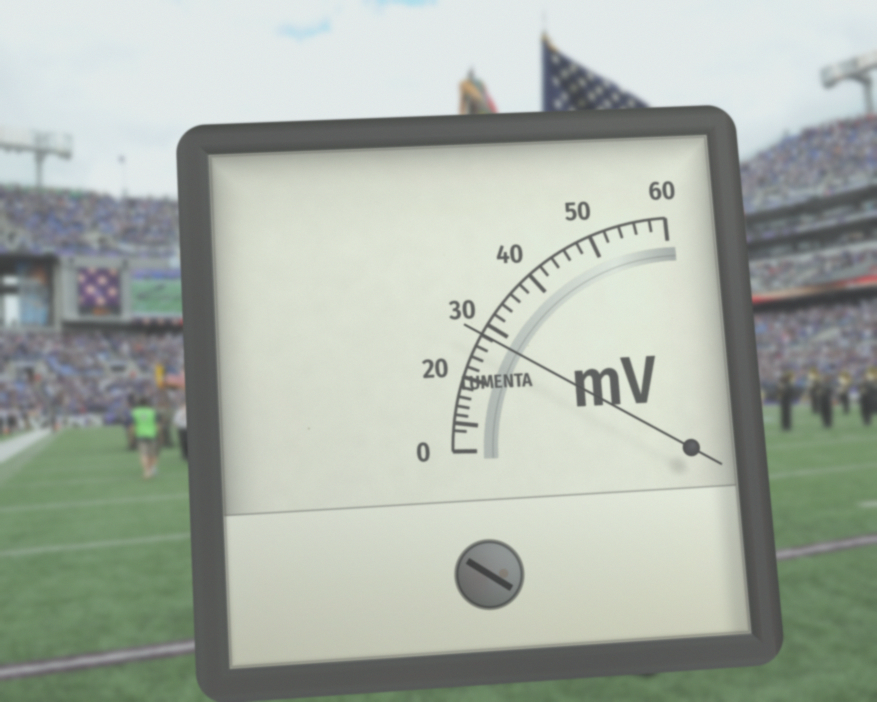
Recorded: 28 mV
